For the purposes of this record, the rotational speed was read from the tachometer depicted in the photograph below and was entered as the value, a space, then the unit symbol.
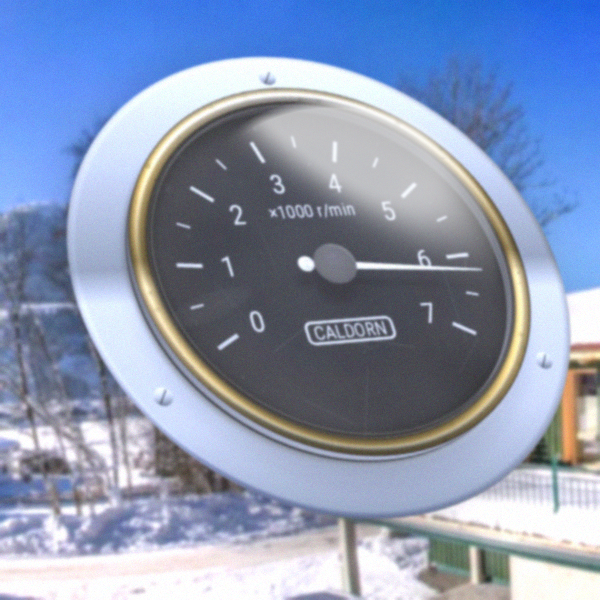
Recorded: 6250 rpm
